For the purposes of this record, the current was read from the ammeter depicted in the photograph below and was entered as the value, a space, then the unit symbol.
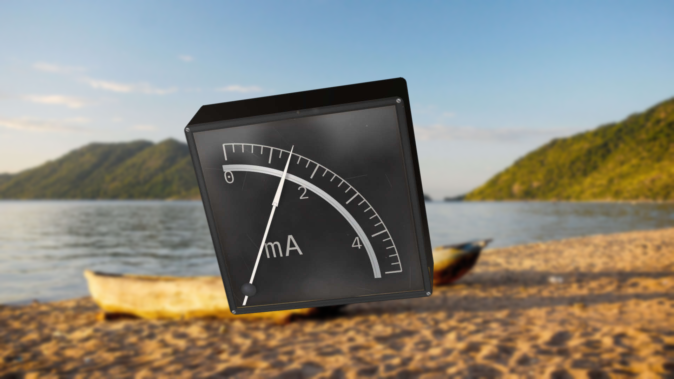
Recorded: 1.4 mA
